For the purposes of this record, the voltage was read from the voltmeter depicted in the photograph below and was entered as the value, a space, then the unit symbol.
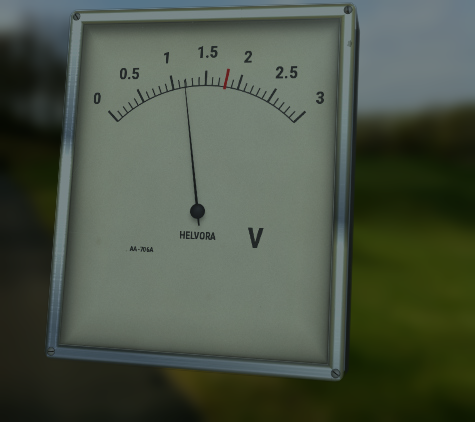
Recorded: 1.2 V
